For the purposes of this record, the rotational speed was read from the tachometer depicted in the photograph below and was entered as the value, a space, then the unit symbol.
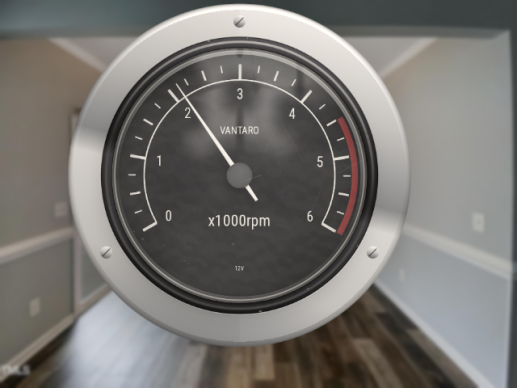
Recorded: 2125 rpm
